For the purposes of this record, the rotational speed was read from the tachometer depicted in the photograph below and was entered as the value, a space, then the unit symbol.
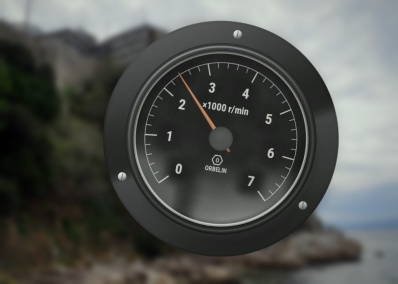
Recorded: 2400 rpm
